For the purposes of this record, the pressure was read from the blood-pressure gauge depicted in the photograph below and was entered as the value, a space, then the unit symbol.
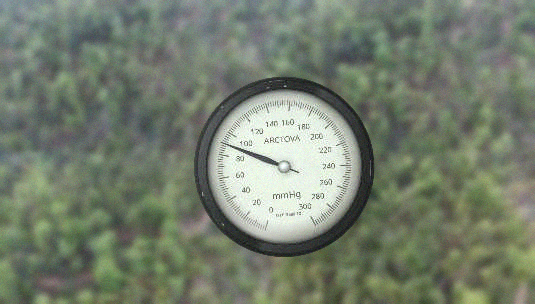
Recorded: 90 mmHg
